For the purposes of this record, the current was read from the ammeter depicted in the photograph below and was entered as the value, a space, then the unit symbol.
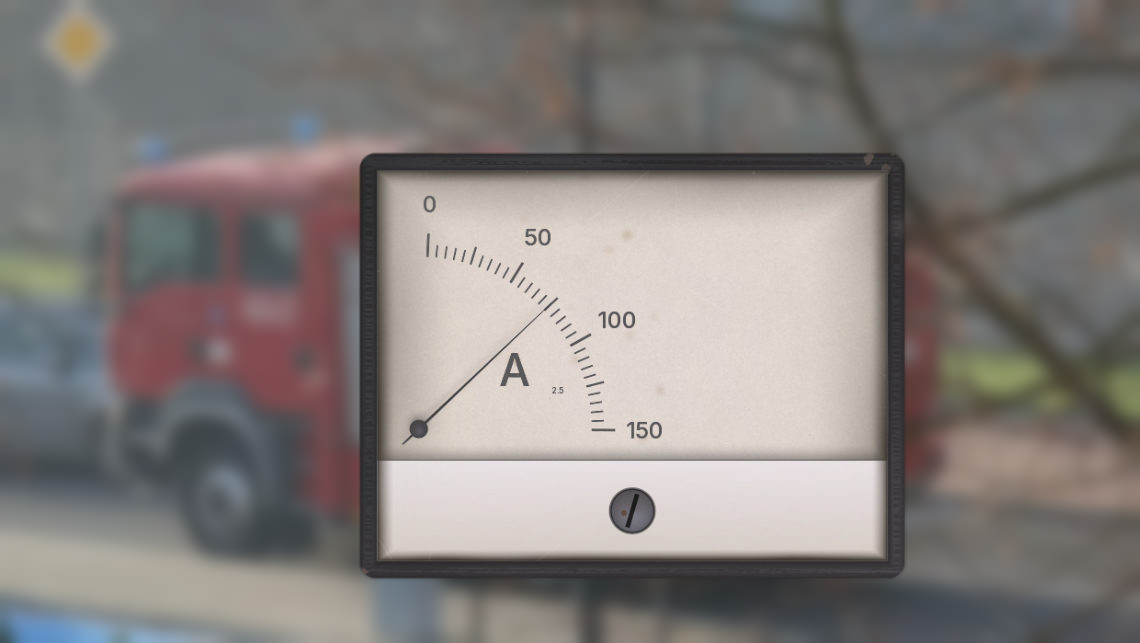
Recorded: 75 A
